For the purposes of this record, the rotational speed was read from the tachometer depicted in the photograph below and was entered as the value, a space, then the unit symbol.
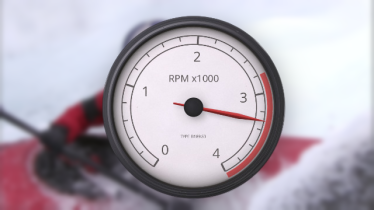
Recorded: 3300 rpm
